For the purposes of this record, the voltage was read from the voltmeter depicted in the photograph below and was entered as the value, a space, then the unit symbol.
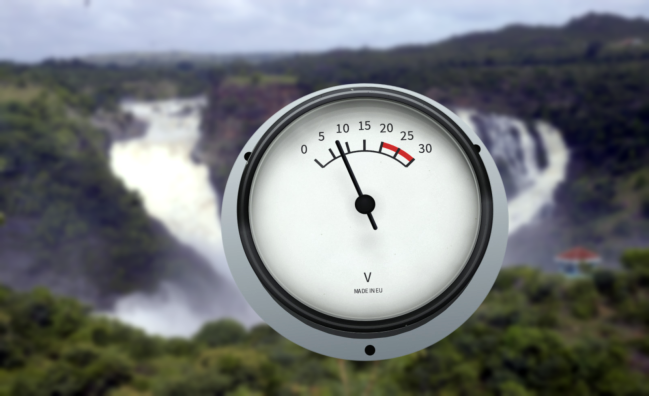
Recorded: 7.5 V
